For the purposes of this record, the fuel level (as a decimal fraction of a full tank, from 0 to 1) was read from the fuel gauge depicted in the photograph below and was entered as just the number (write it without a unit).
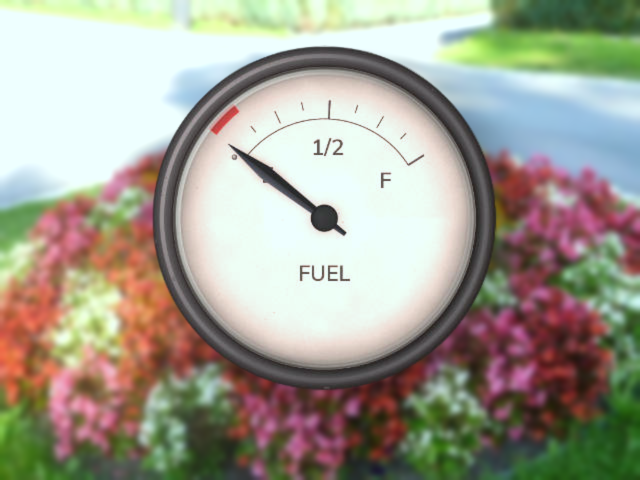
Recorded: 0
